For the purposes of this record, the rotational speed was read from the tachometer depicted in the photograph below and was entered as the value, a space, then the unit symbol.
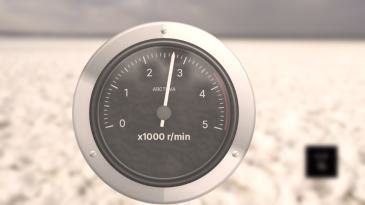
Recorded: 2700 rpm
